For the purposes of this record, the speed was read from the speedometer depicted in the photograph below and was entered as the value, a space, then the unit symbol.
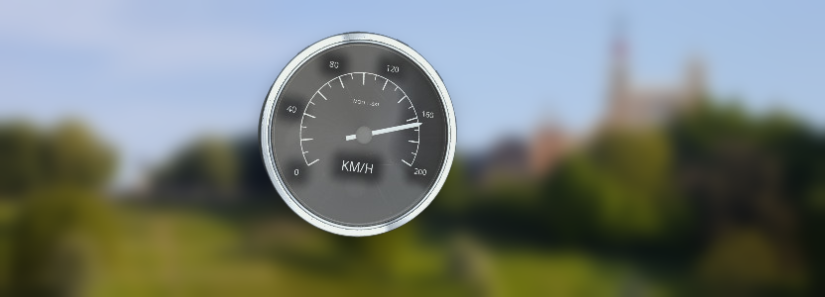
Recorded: 165 km/h
